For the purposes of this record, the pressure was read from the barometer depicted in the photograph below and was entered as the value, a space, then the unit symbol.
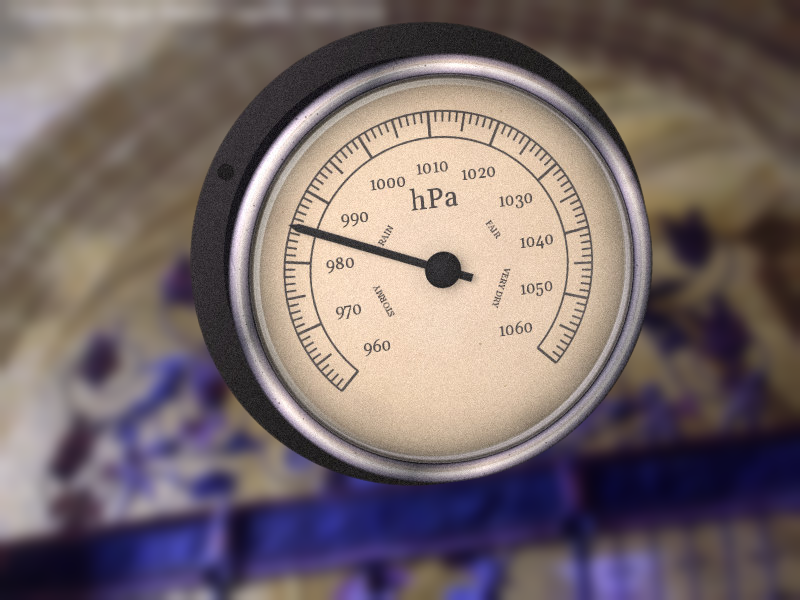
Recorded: 985 hPa
